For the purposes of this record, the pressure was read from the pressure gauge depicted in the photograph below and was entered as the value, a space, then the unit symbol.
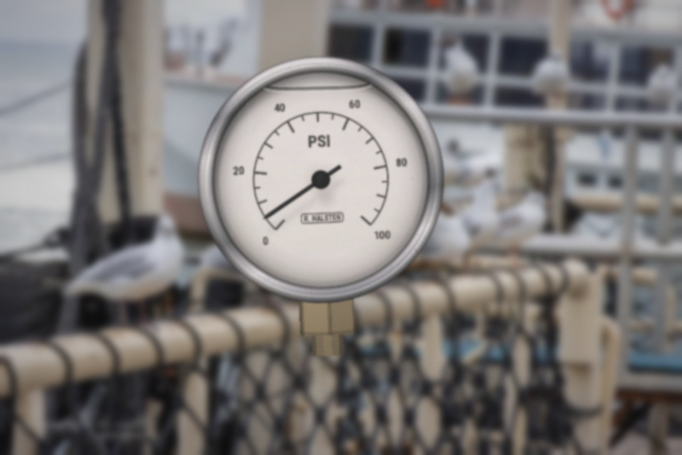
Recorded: 5 psi
